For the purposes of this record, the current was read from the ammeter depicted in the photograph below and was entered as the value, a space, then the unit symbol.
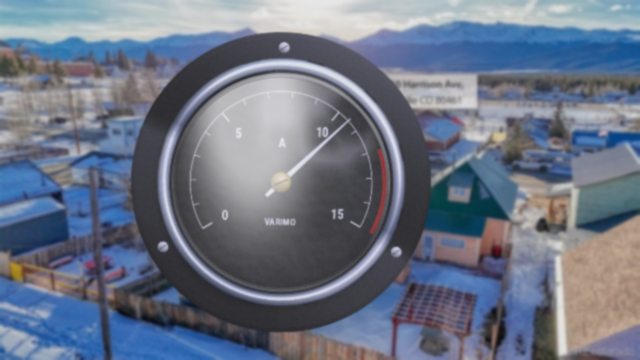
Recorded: 10.5 A
